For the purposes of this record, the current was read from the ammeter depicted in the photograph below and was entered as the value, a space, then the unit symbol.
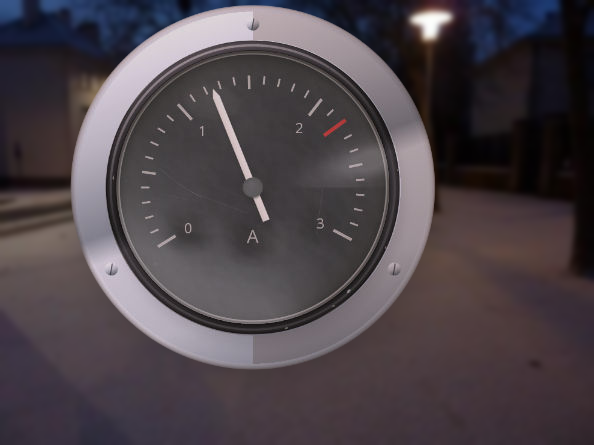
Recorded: 1.25 A
